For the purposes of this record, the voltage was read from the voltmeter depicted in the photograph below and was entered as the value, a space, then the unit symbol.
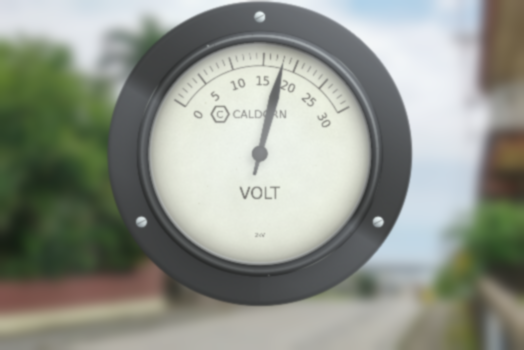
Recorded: 18 V
